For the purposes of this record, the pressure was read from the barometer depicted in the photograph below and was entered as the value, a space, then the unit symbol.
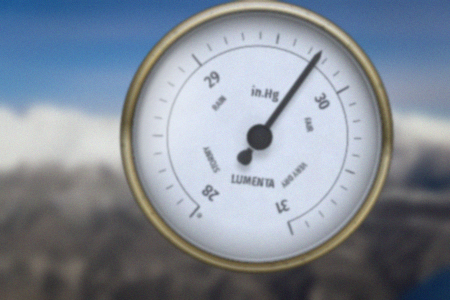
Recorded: 29.75 inHg
